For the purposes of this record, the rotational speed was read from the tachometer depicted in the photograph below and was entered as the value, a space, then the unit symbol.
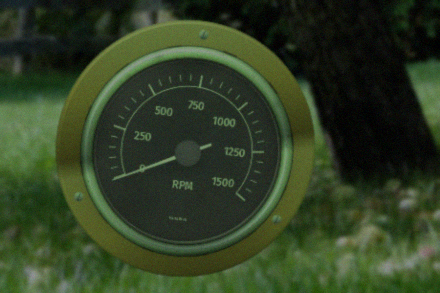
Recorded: 0 rpm
